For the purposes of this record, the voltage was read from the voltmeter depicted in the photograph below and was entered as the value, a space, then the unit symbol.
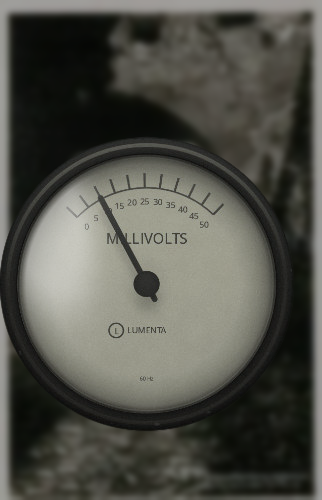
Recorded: 10 mV
